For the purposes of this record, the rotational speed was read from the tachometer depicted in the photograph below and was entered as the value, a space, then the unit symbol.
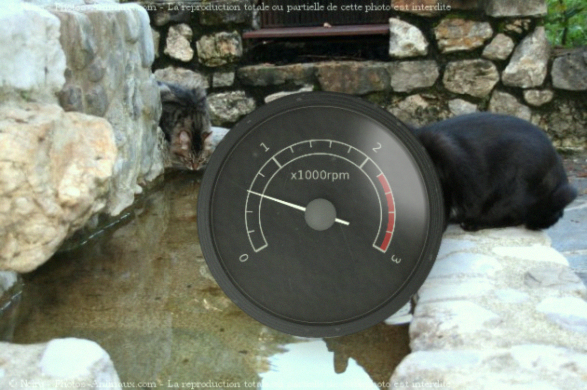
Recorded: 600 rpm
